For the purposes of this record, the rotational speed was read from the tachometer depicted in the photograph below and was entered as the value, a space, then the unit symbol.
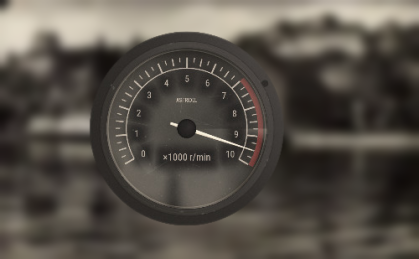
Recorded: 9500 rpm
